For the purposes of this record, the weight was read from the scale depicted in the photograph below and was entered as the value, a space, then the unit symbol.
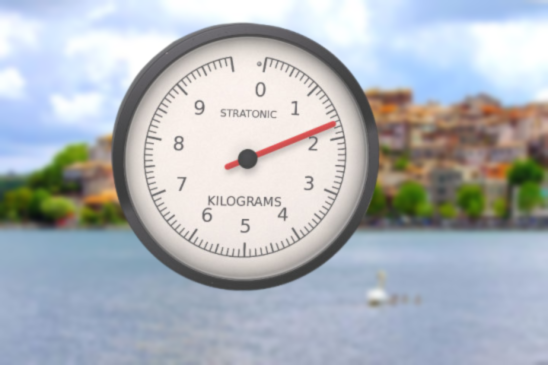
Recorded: 1.7 kg
